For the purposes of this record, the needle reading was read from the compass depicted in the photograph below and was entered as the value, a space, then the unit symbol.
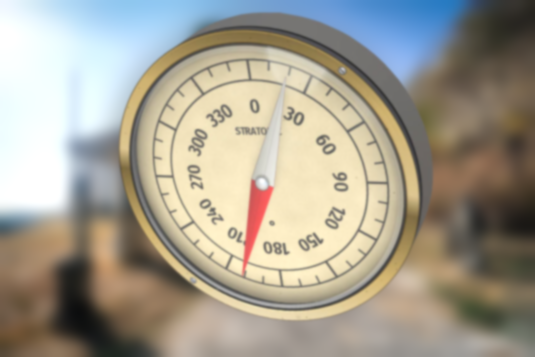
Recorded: 200 °
